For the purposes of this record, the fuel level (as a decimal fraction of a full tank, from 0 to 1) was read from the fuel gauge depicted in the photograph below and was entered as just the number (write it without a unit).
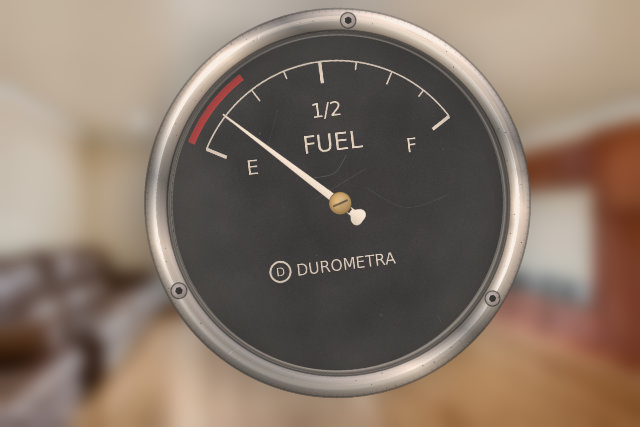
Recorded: 0.125
